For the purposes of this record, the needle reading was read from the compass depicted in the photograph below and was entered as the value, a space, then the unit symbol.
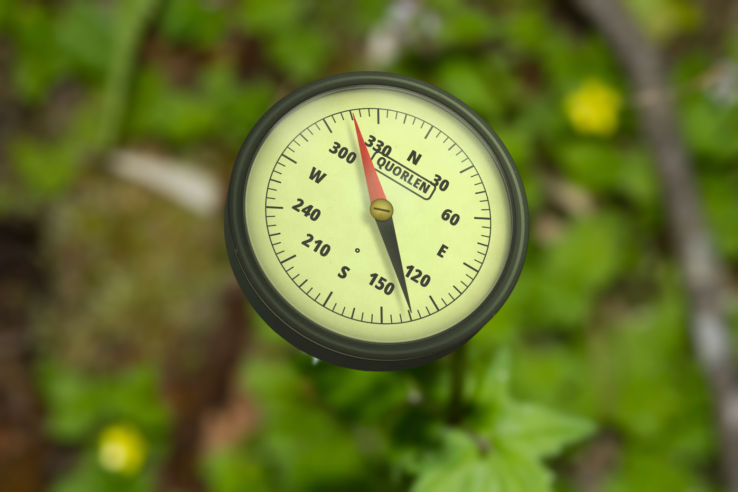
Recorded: 315 °
